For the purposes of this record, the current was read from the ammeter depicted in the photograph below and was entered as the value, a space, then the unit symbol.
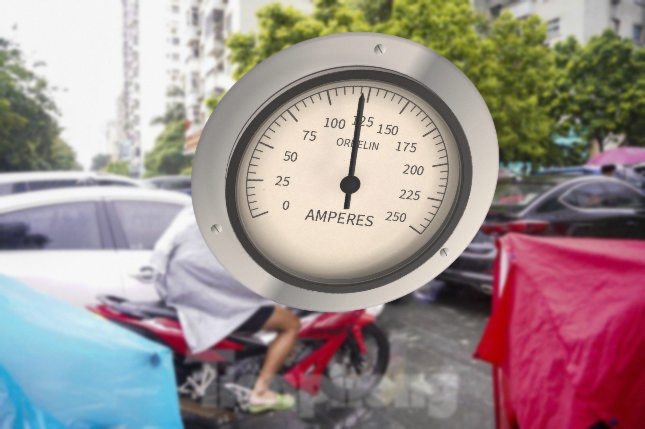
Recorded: 120 A
